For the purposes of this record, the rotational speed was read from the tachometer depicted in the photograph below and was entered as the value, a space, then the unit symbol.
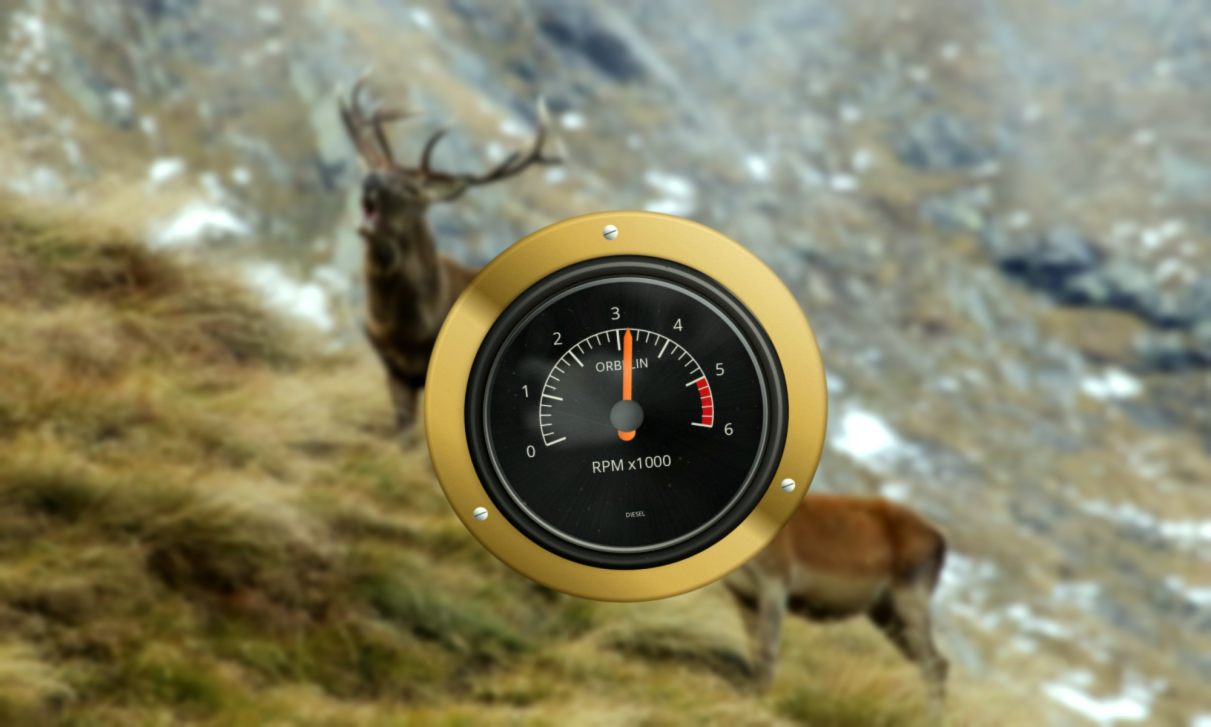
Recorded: 3200 rpm
